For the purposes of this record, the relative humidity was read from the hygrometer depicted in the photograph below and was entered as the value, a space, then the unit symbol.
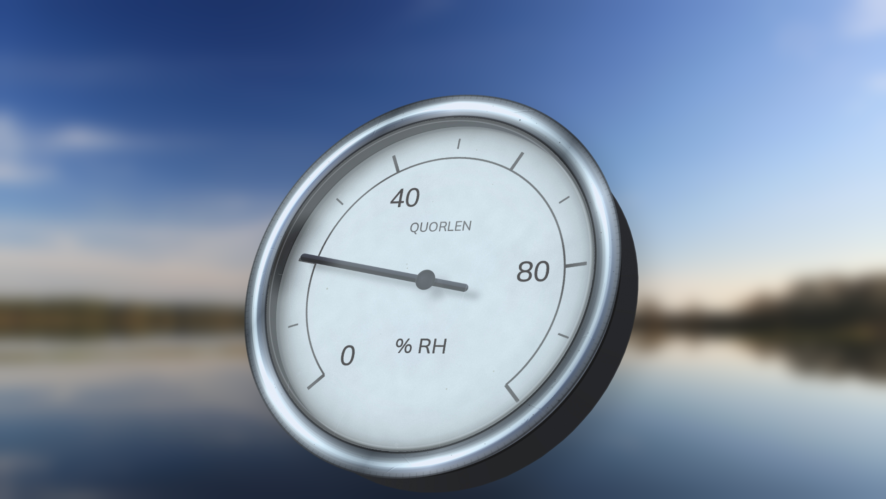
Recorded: 20 %
